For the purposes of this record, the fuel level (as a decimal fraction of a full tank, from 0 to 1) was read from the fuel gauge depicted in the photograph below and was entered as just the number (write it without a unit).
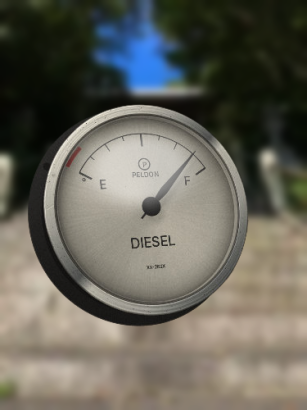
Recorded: 0.875
